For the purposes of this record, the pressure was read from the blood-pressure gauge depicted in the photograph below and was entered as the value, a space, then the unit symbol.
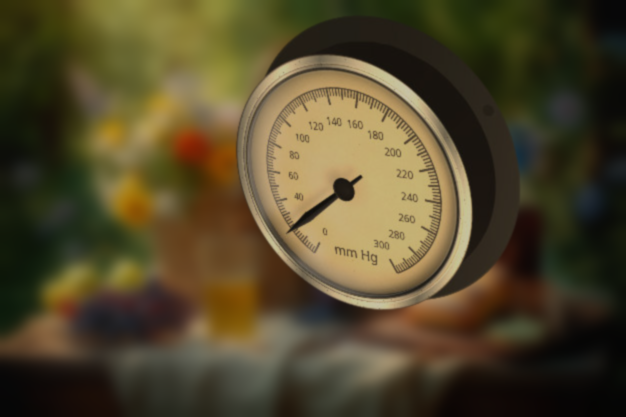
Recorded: 20 mmHg
